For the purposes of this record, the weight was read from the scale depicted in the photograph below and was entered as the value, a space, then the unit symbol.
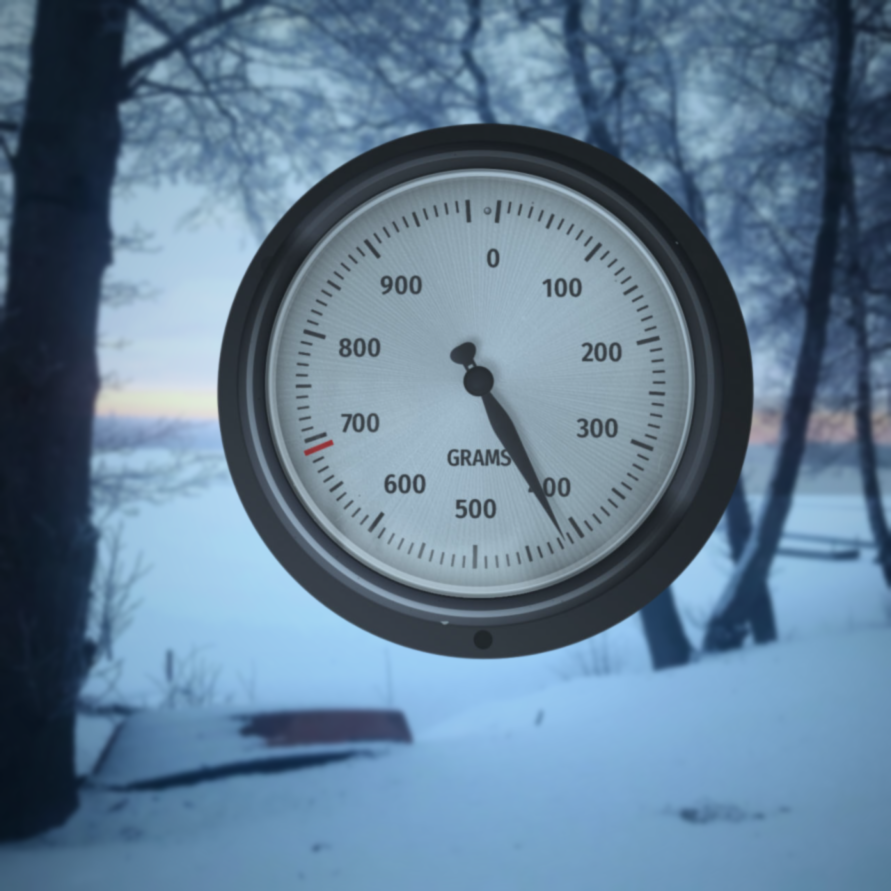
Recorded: 415 g
